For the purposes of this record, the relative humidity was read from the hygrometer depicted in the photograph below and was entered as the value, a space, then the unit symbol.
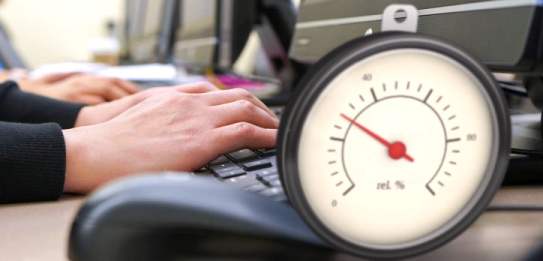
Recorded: 28 %
